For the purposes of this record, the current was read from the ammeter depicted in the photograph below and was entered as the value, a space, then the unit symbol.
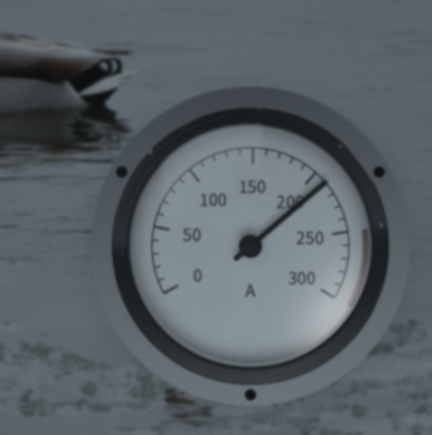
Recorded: 210 A
